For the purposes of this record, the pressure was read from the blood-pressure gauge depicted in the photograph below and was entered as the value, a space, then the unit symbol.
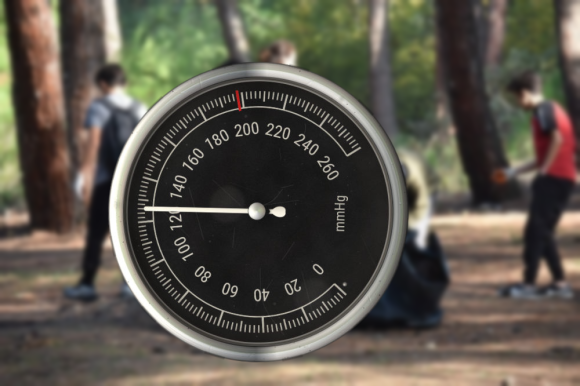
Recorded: 126 mmHg
